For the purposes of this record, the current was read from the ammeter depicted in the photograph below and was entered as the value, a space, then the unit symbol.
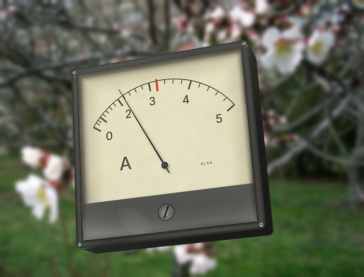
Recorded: 2.2 A
